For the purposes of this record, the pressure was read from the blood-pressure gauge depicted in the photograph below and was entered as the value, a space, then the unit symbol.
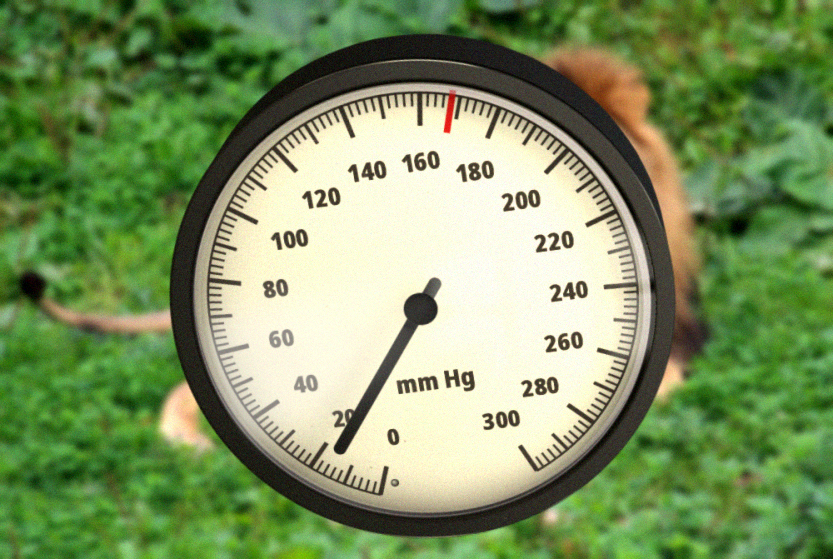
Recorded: 16 mmHg
